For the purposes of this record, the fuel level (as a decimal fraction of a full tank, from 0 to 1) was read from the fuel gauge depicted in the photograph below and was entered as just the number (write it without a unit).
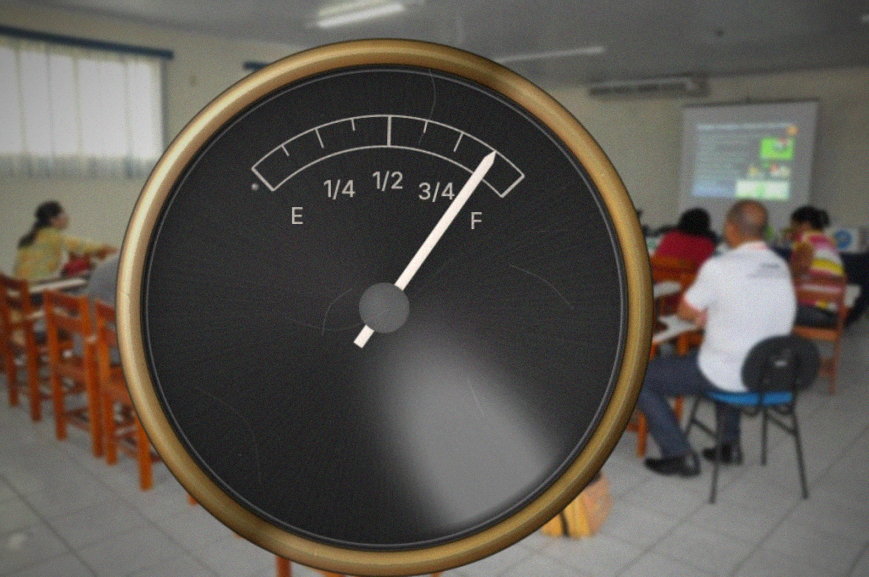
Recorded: 0.875
